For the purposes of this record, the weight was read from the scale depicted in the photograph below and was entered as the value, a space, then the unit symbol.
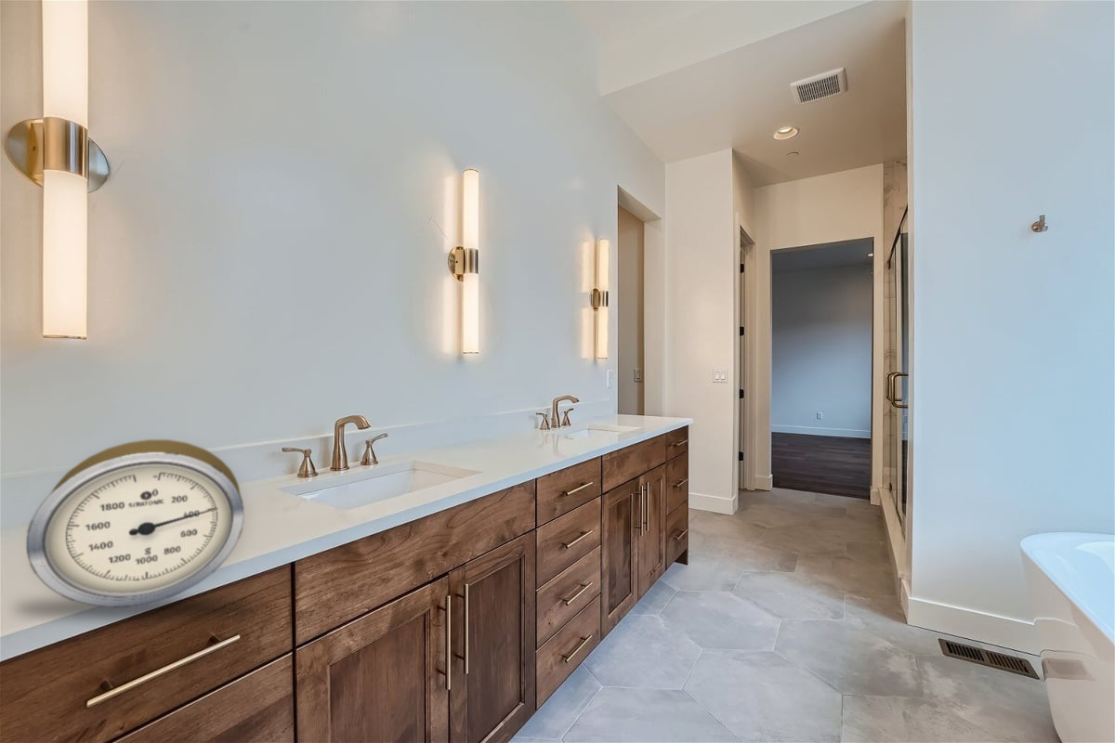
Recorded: 400 g
